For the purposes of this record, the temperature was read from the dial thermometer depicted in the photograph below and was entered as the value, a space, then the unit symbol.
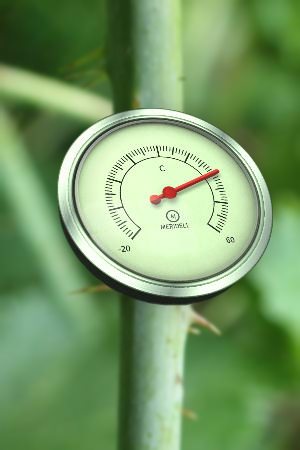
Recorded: 40 °C
